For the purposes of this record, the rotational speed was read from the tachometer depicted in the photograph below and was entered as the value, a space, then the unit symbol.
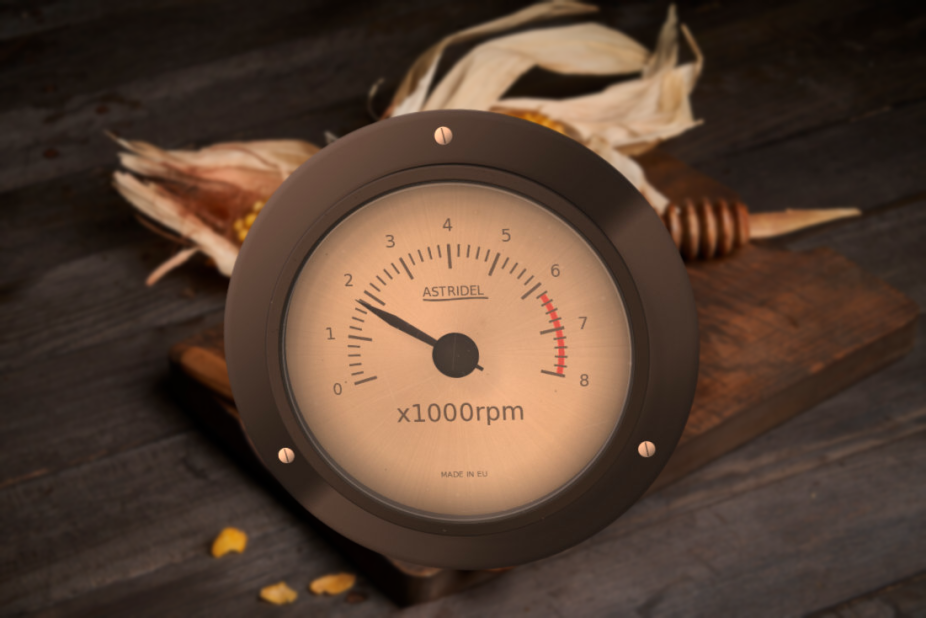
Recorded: 1800 rpm
